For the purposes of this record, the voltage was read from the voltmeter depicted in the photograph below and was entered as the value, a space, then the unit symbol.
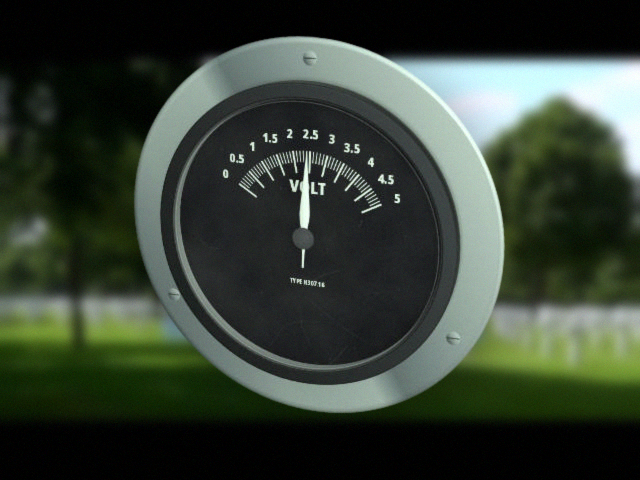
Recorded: 2.5 V
